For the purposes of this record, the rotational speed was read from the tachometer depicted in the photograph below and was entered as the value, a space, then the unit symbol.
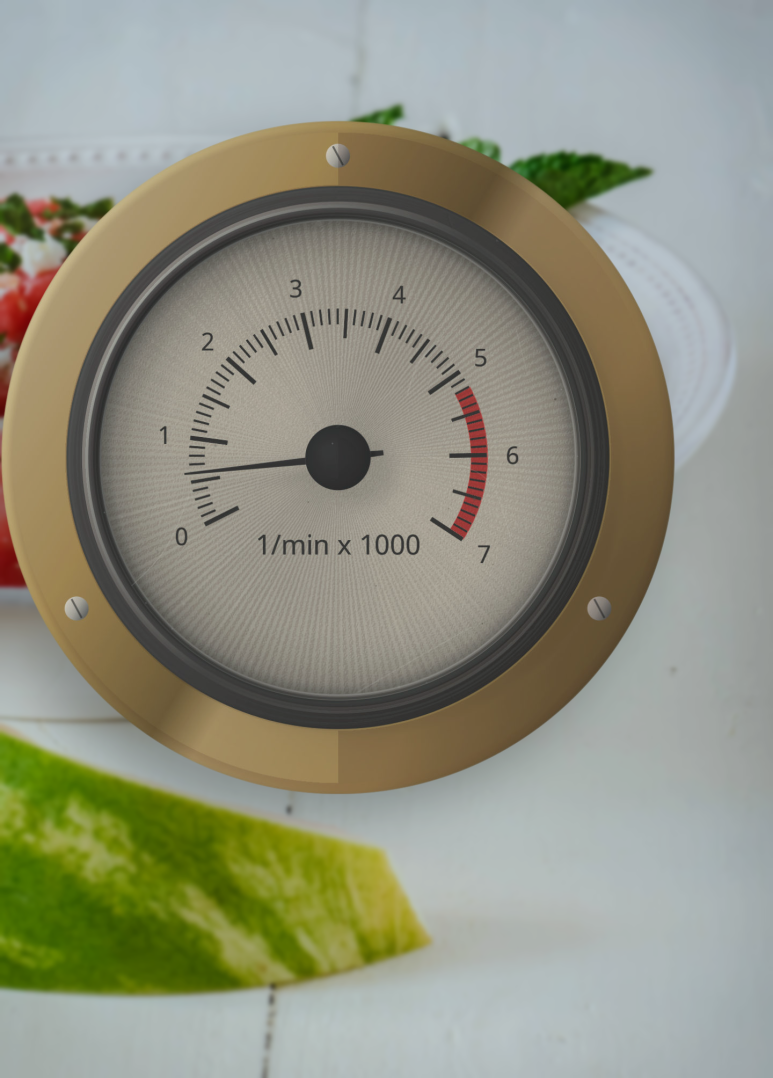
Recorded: 600 rpm
